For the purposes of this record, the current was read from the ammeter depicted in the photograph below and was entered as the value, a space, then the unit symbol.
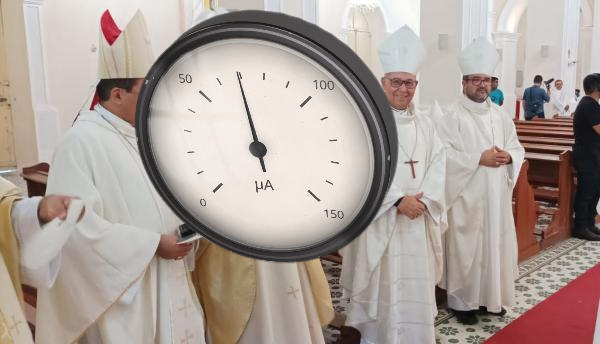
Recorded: 70 µA
